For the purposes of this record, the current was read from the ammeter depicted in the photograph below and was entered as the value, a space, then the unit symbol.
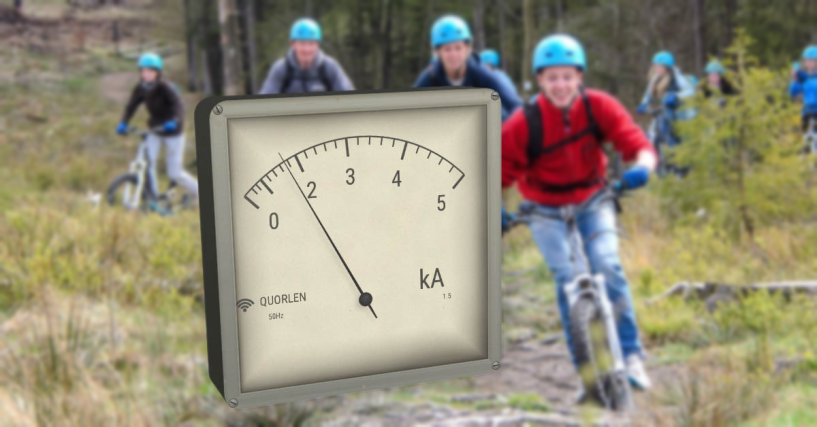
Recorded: 1.7 kA
